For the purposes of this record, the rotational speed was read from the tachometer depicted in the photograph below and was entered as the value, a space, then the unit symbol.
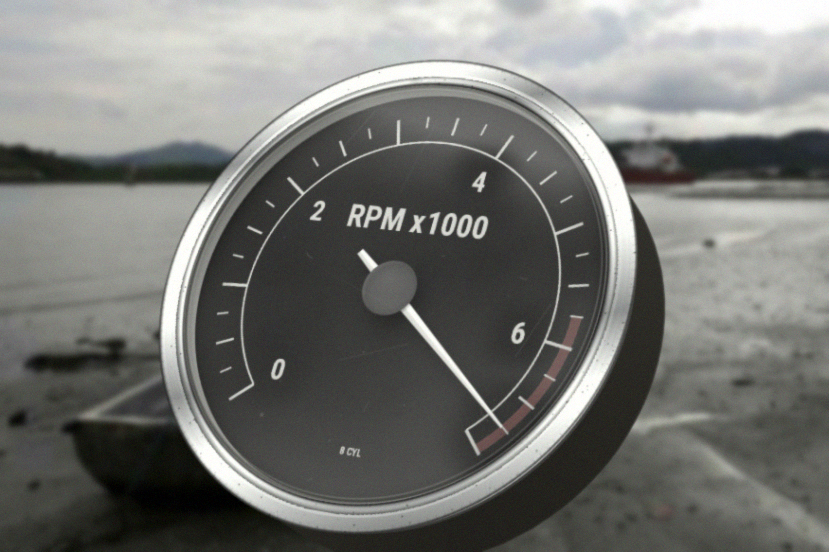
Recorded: 6750 rpm
